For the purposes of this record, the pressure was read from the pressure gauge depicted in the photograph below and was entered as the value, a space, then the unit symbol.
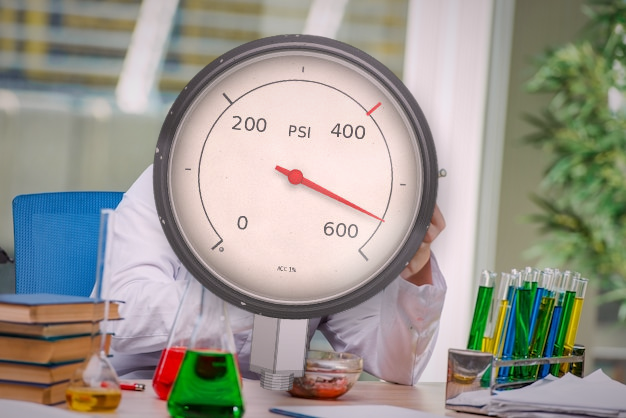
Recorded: 550 psi
